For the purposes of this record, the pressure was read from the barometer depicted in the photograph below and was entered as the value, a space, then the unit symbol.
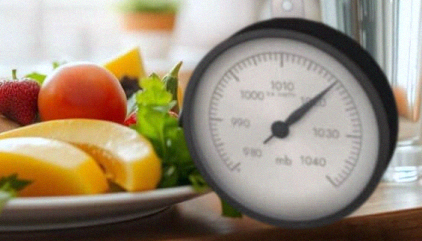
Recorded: 1020 mbar
